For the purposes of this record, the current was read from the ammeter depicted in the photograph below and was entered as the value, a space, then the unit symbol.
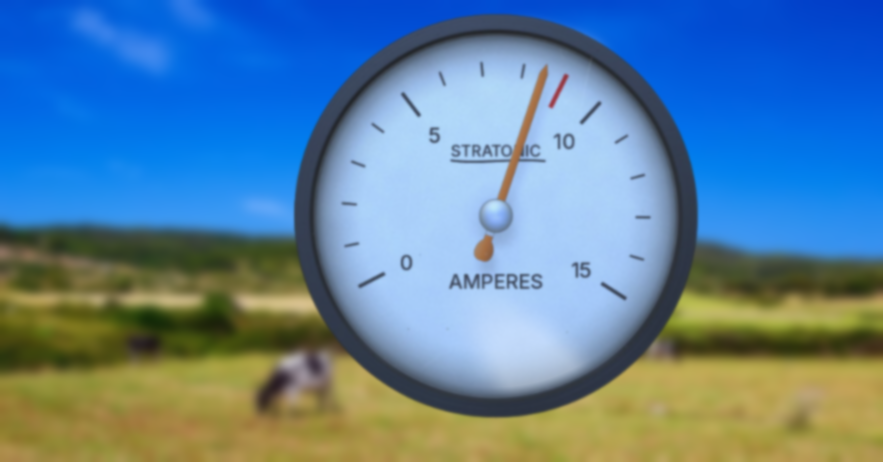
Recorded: 8.5 A
